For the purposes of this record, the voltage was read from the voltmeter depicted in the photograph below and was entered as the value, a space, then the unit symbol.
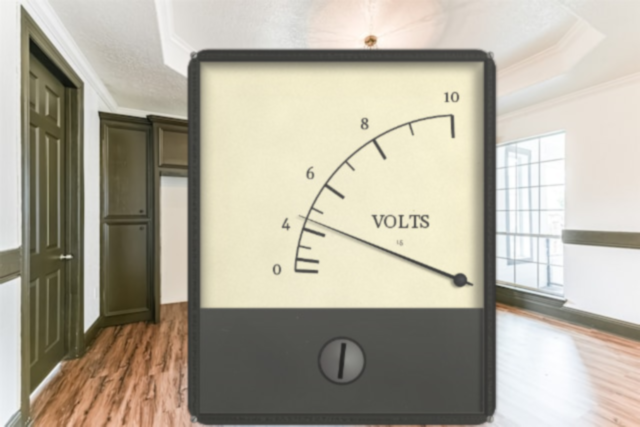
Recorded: 4.5 V
